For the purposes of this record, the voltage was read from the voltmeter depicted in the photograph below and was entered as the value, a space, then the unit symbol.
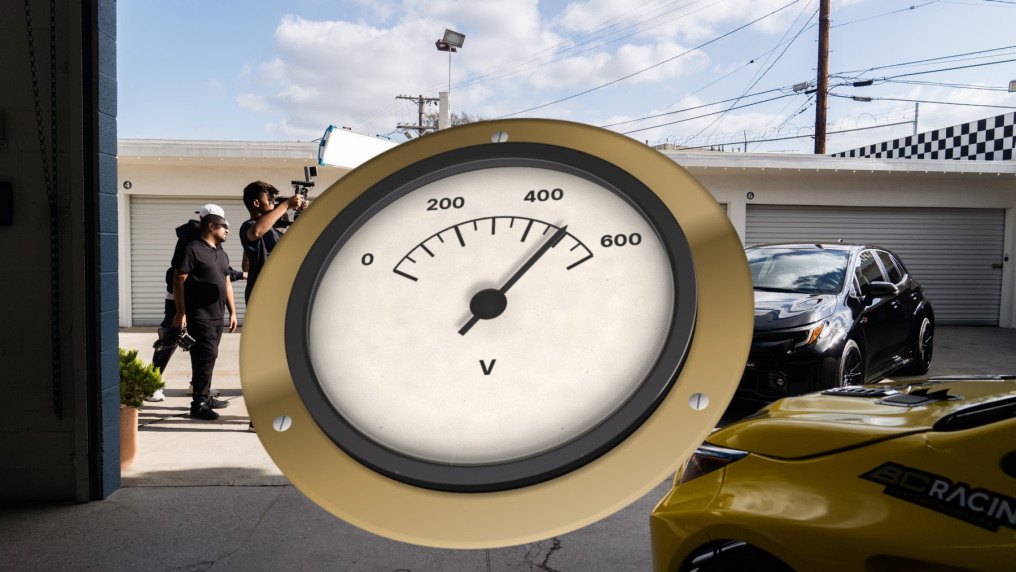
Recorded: 500 V
